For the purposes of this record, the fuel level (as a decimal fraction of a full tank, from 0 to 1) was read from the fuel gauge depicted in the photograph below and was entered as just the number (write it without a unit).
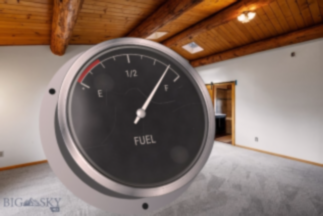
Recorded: 0.875
